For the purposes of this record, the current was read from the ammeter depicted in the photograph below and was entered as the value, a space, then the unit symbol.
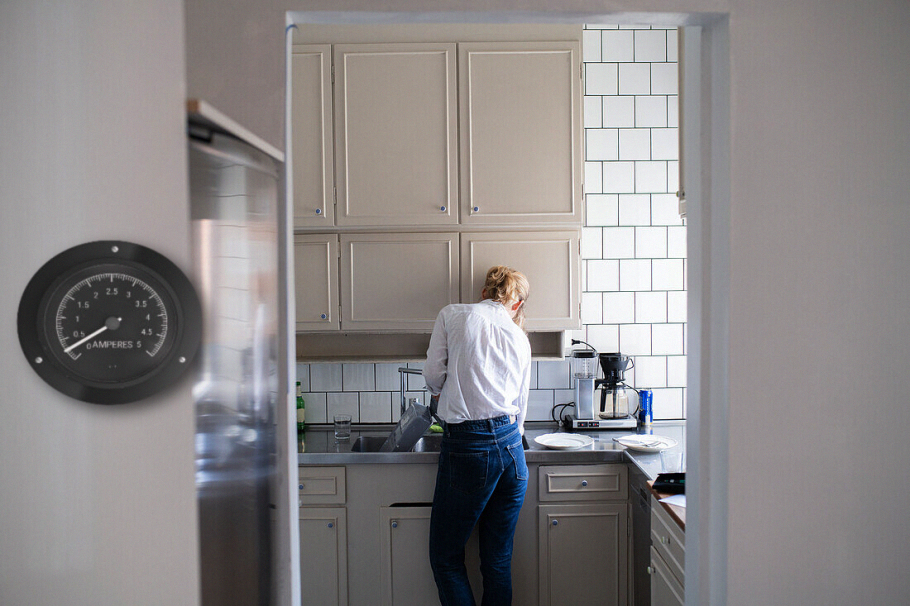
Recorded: 0.25 A
